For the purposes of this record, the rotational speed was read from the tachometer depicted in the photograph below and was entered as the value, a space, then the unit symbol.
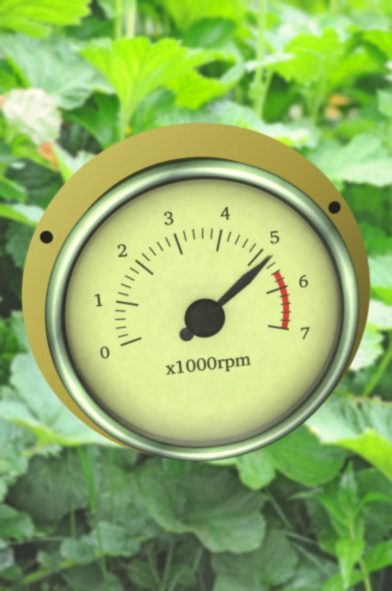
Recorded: 5200 rpm
